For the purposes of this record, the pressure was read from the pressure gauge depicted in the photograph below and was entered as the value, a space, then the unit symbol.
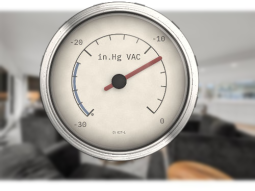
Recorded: -8 inHg
